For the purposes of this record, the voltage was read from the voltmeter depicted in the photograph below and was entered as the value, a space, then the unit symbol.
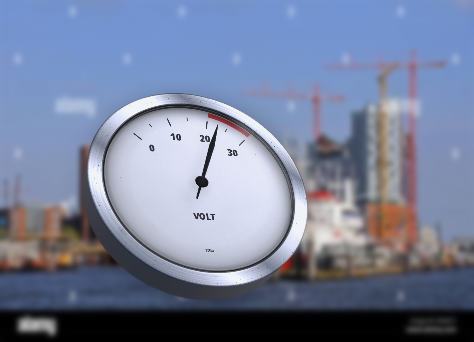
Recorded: 22.5 V
